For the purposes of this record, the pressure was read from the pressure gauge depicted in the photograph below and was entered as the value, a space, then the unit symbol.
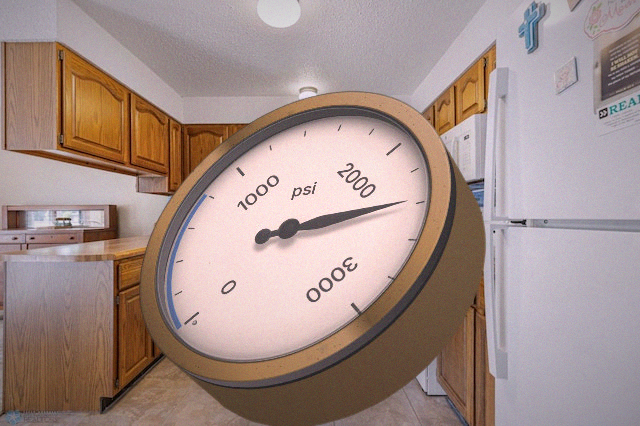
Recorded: 2400 psi
